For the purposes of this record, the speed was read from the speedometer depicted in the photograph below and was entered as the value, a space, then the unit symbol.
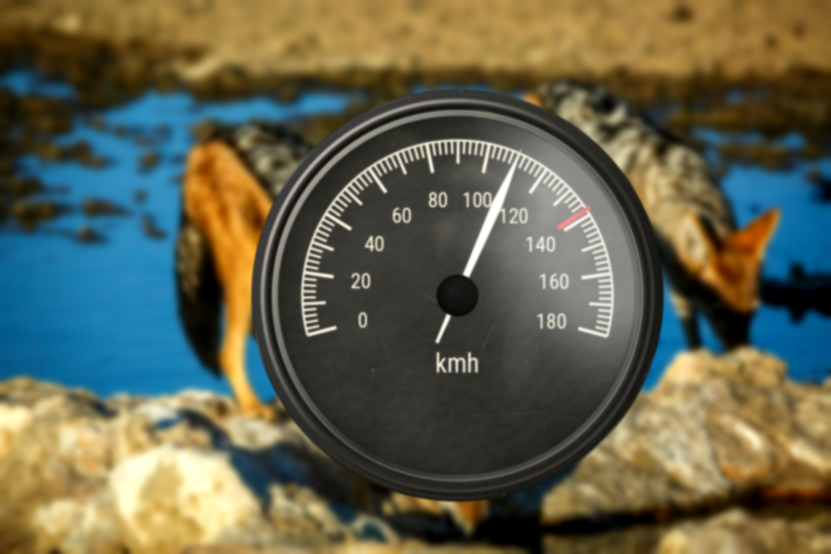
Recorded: 110 km/h
